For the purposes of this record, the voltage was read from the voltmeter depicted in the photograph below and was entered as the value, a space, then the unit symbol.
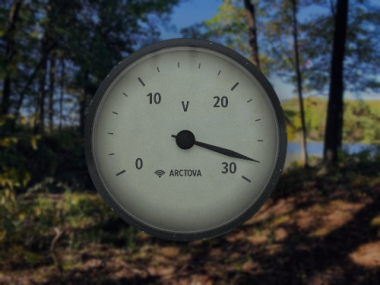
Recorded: 28 V
